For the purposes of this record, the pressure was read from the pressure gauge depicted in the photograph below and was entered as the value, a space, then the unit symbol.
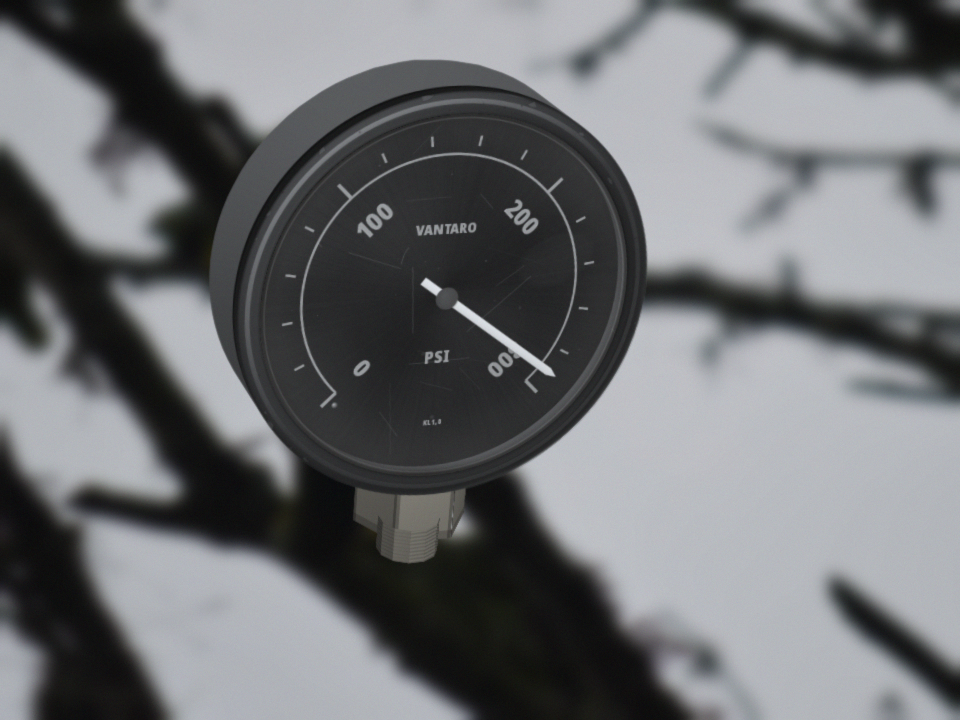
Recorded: 290 psi
